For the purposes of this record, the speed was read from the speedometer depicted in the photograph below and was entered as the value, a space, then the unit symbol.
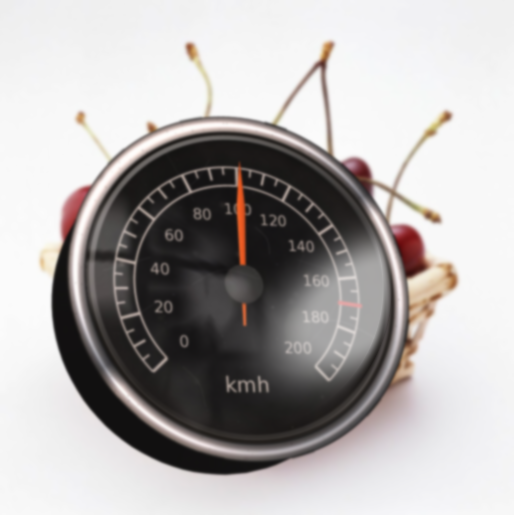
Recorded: 100 km/h
